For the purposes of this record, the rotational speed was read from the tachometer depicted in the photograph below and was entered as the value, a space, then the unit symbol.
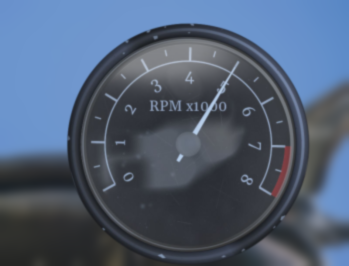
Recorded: 5000 rpm
